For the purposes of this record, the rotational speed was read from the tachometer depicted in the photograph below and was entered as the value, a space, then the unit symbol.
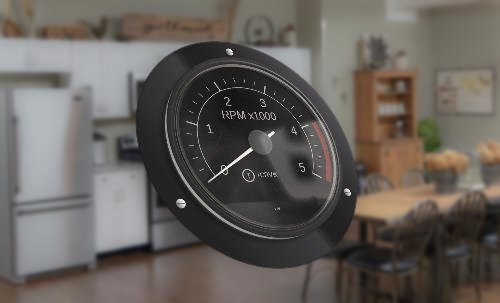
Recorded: 0 rpm
